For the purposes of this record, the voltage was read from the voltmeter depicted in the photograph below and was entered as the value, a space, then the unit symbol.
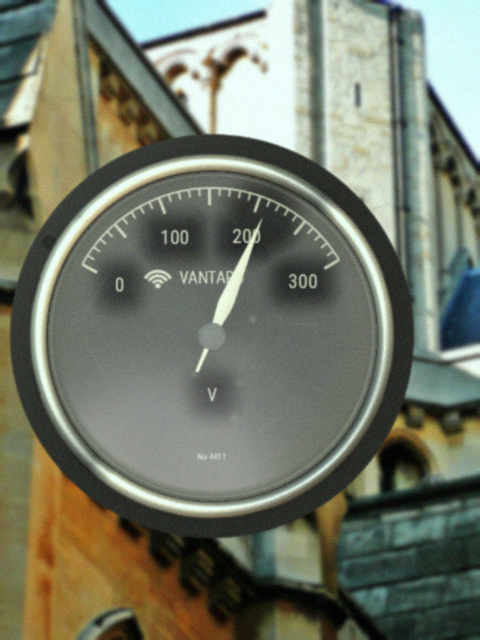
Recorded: 210 V
